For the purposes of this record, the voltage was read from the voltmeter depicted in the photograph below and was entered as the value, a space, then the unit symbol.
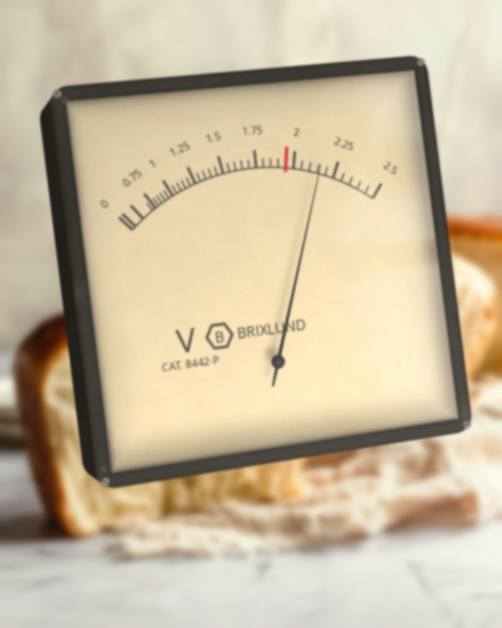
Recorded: 2.15 V
